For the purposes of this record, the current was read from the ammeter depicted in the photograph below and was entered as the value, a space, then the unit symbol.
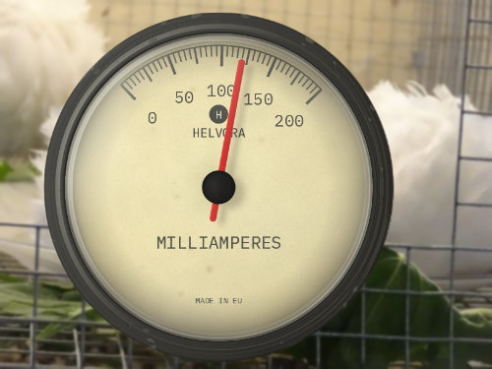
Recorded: 120 mA
